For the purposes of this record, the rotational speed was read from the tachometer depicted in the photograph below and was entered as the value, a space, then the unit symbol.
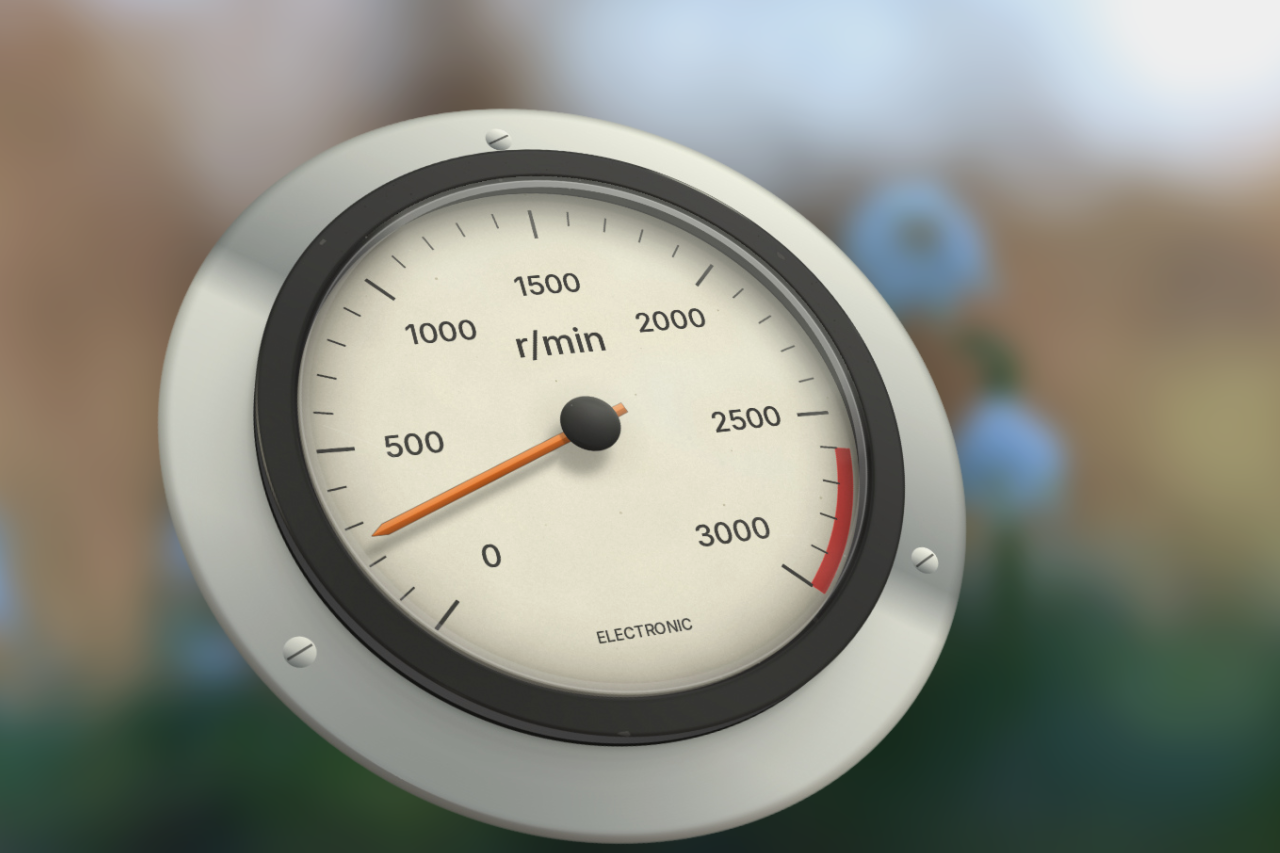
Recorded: 250 rpm
